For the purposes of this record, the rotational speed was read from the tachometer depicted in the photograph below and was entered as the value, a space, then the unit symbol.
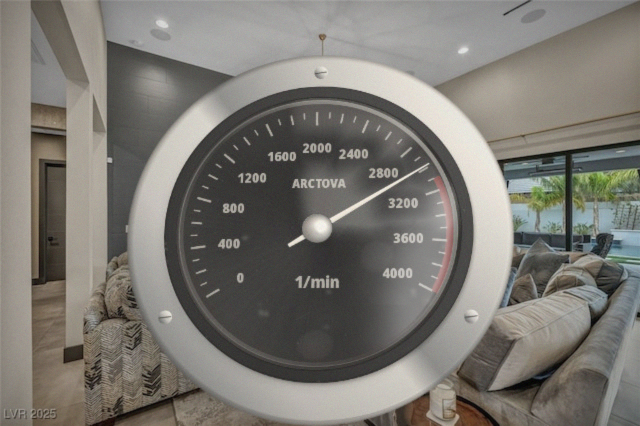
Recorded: 3000 rpm
